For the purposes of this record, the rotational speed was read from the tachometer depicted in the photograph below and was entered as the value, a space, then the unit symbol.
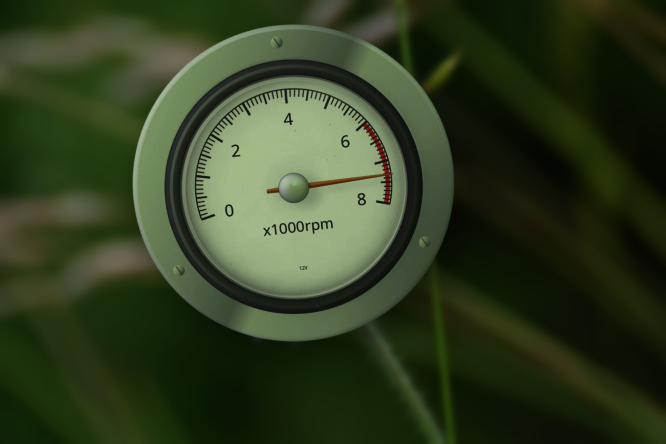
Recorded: 7300 rpm
